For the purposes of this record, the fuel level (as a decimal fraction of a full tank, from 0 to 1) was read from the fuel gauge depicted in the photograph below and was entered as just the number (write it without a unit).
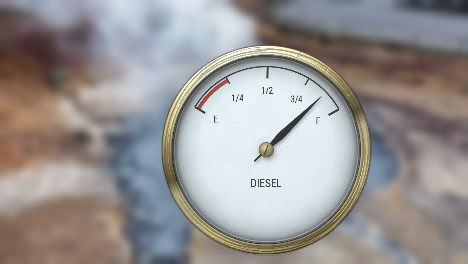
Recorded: 0.875
